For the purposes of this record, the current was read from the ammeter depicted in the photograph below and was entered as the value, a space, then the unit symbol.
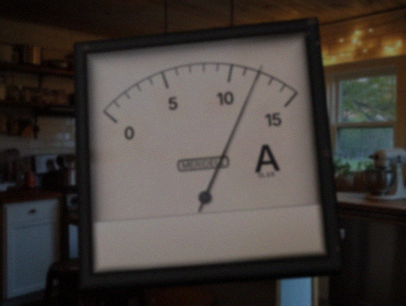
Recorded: 12 A
